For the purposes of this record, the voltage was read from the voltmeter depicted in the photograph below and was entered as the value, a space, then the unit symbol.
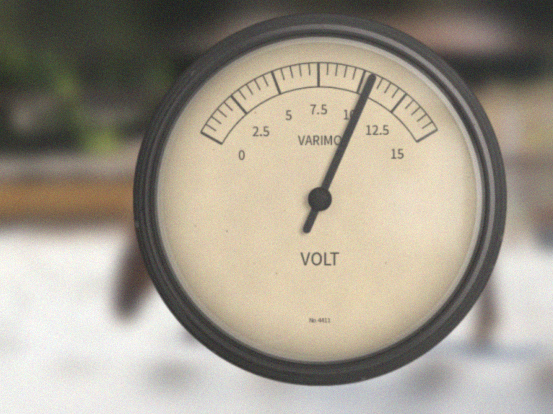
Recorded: 10.5 V
